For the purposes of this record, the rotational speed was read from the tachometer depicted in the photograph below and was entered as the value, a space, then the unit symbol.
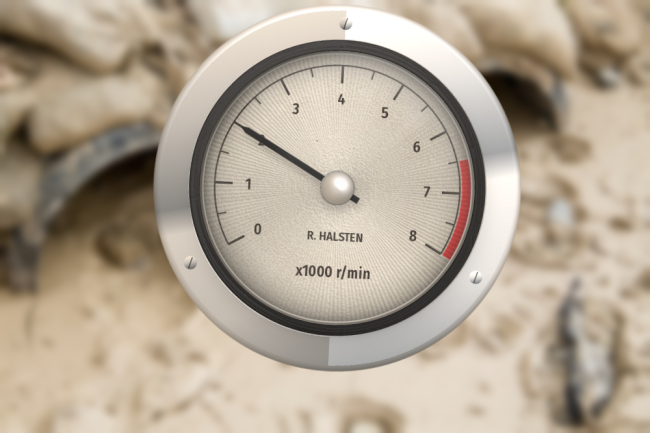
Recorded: 2000 rpm
